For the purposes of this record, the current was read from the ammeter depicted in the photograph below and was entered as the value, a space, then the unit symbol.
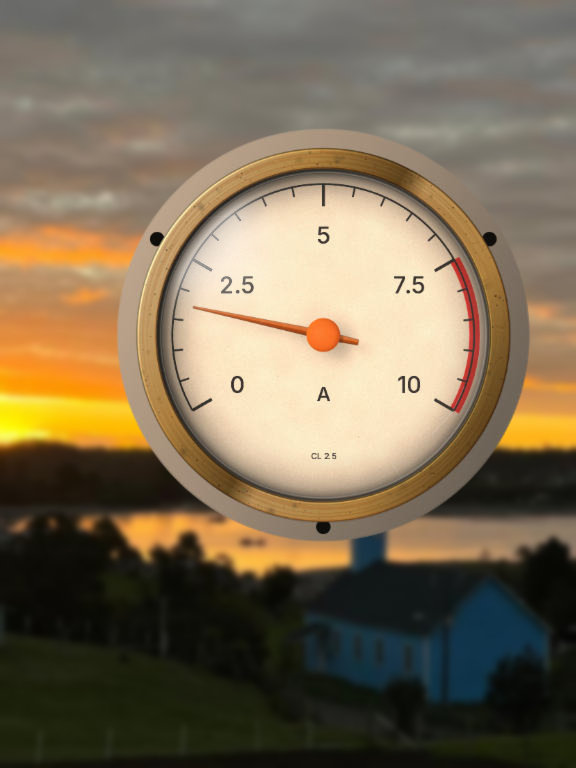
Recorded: 1.75 A
